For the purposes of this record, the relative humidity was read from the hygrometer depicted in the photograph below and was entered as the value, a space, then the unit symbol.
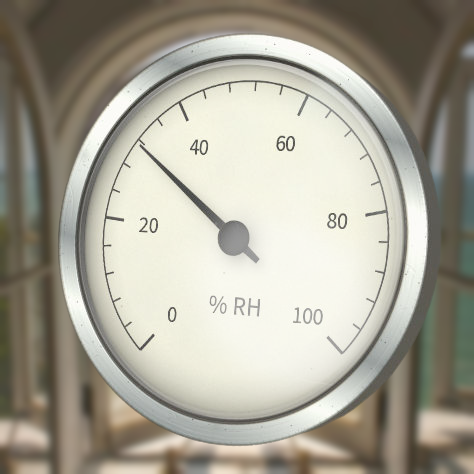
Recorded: 32 %
